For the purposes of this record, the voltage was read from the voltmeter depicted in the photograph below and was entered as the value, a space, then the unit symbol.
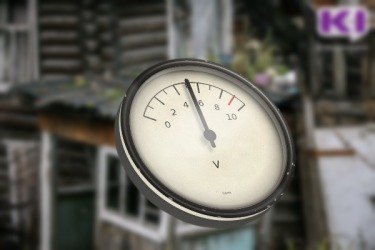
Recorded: 5 V
